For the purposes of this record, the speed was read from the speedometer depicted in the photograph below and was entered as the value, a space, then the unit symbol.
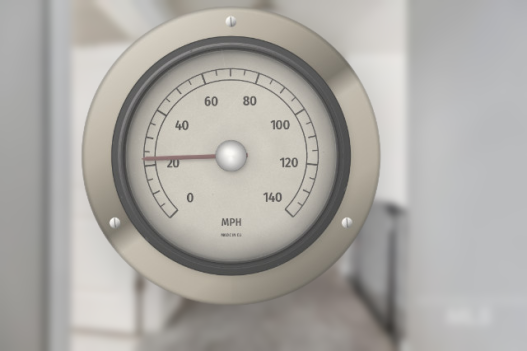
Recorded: 22.5 mph
